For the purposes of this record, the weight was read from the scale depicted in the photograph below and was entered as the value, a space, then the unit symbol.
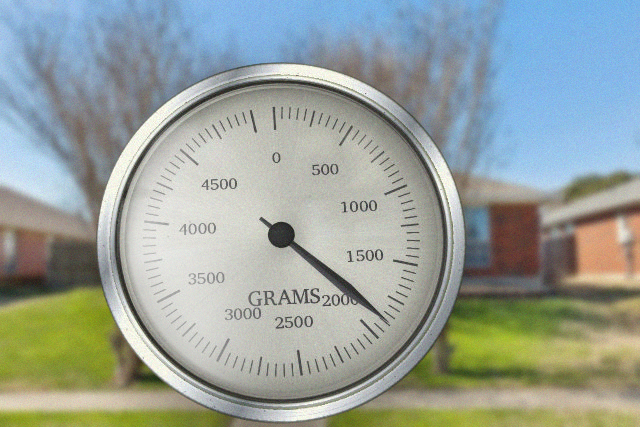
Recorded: 1900 g
